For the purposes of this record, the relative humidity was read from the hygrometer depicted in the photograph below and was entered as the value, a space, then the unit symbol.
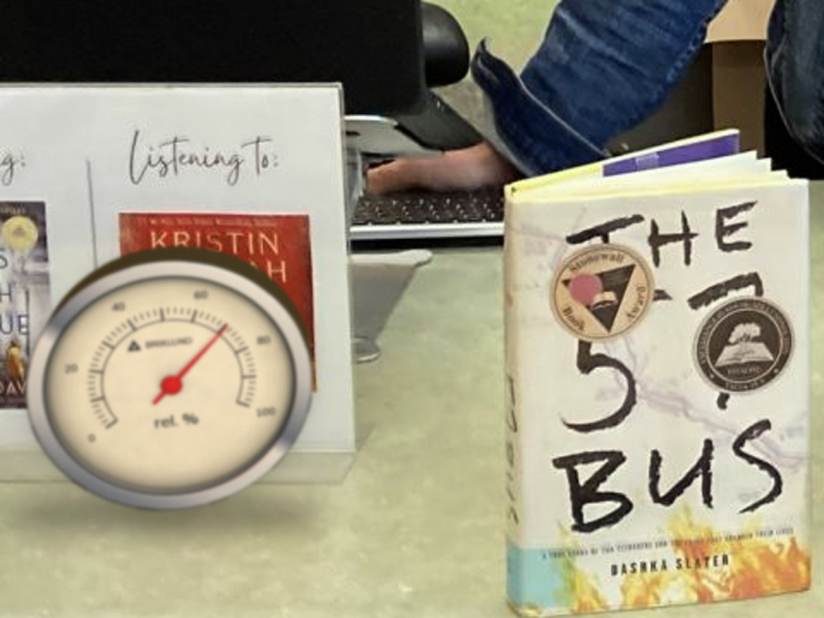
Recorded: 70 %
